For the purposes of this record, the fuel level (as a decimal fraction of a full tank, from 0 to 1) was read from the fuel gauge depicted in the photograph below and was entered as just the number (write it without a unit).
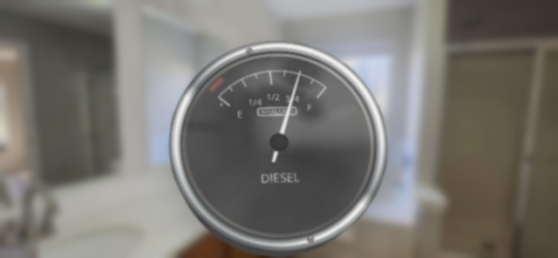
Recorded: 0.75
